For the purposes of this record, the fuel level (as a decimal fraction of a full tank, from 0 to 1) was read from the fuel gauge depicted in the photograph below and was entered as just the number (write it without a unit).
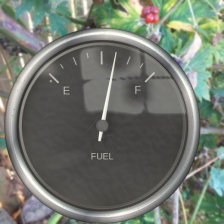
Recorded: 0.625
